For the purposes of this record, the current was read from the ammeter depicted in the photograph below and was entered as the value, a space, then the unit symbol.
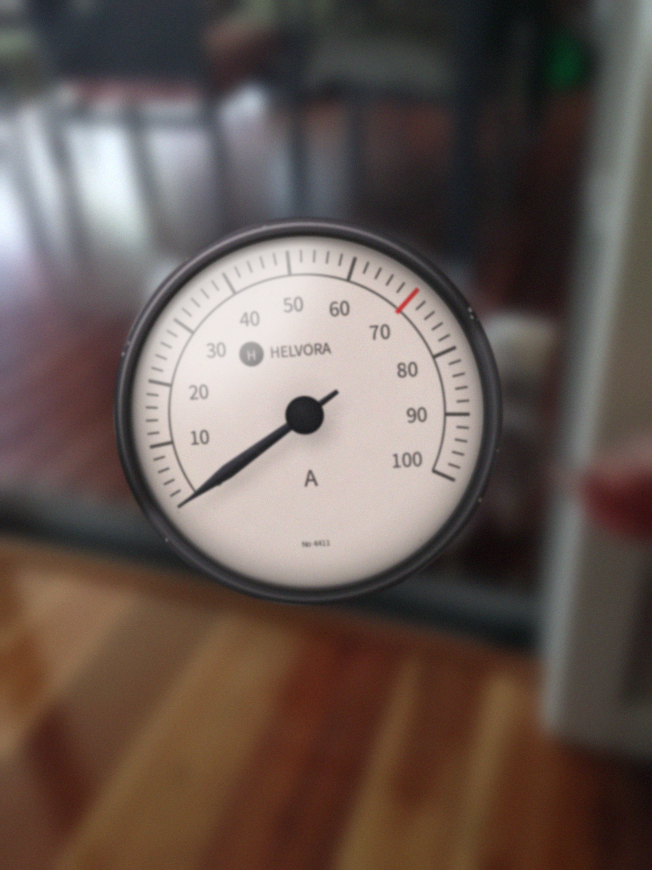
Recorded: 0 A
